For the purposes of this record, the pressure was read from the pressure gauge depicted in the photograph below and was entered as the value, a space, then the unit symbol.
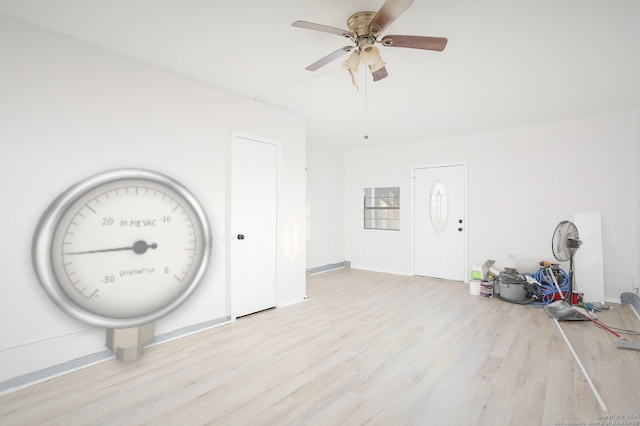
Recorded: -25 inHg
